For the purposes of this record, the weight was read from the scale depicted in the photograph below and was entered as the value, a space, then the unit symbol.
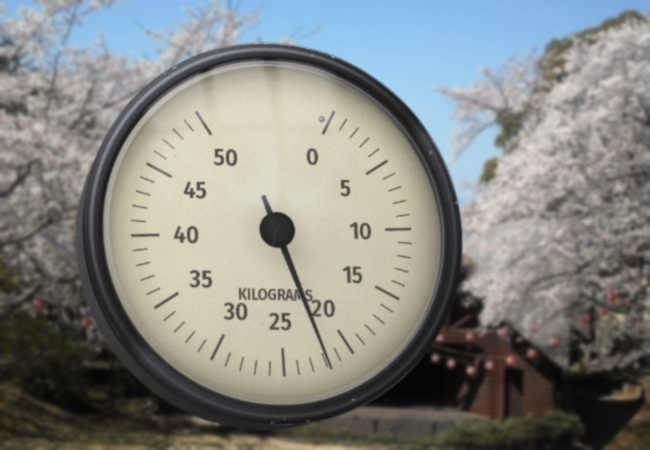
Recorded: 22 kg
